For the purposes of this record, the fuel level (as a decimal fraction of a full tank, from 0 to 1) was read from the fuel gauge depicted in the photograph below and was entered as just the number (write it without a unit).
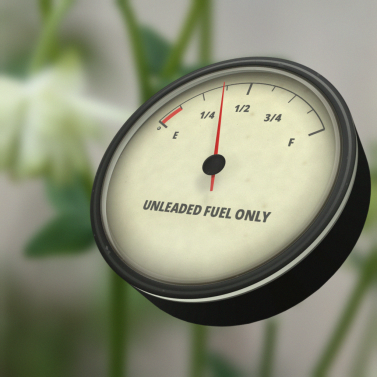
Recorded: 0.375
